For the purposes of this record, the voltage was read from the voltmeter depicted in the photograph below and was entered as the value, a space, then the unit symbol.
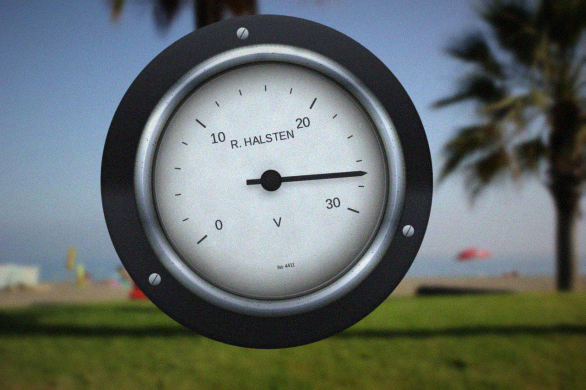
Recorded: 27 V
